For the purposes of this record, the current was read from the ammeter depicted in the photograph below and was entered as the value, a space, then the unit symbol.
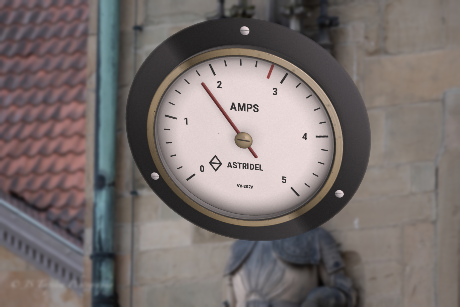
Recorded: 1.8 A
